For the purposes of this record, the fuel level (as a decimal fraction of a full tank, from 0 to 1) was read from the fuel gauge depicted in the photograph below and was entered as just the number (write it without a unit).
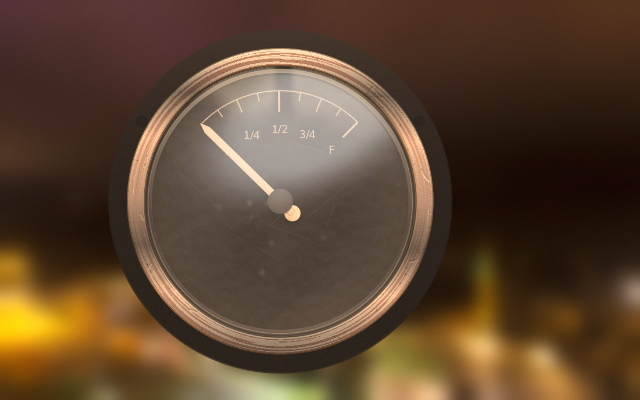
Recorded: 0
